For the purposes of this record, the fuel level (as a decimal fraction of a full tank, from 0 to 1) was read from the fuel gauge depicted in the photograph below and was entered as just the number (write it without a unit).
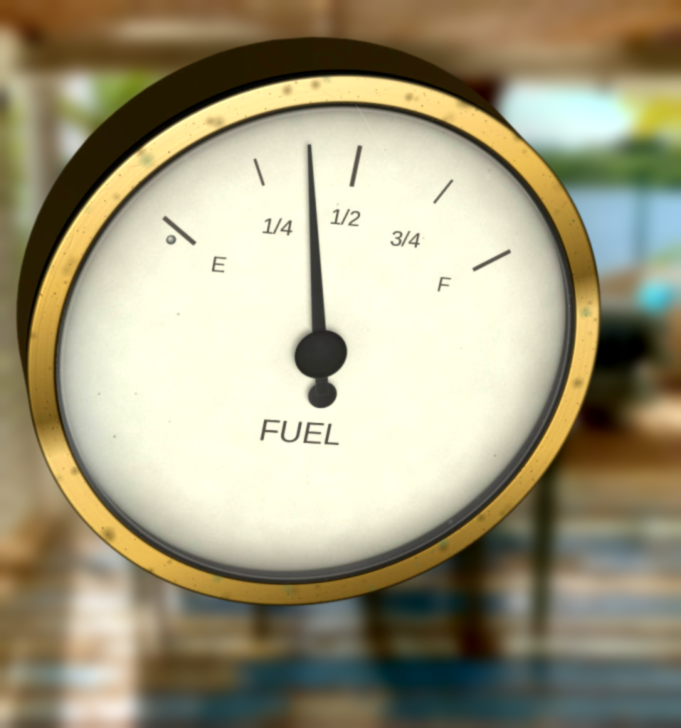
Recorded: 0.375
